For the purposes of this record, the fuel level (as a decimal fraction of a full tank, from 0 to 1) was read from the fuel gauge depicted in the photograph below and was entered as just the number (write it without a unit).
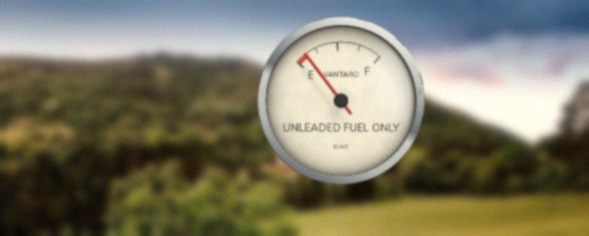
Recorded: 0.125
